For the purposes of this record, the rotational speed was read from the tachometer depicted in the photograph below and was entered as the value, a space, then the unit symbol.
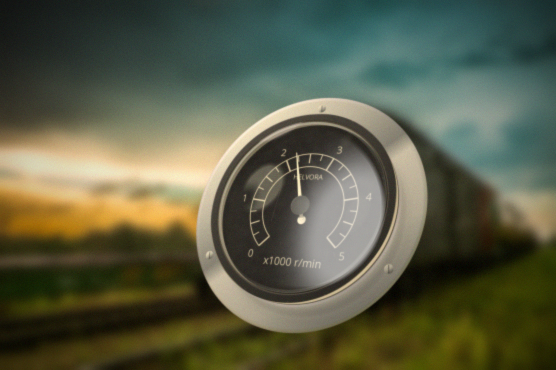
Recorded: 2250 rpm
